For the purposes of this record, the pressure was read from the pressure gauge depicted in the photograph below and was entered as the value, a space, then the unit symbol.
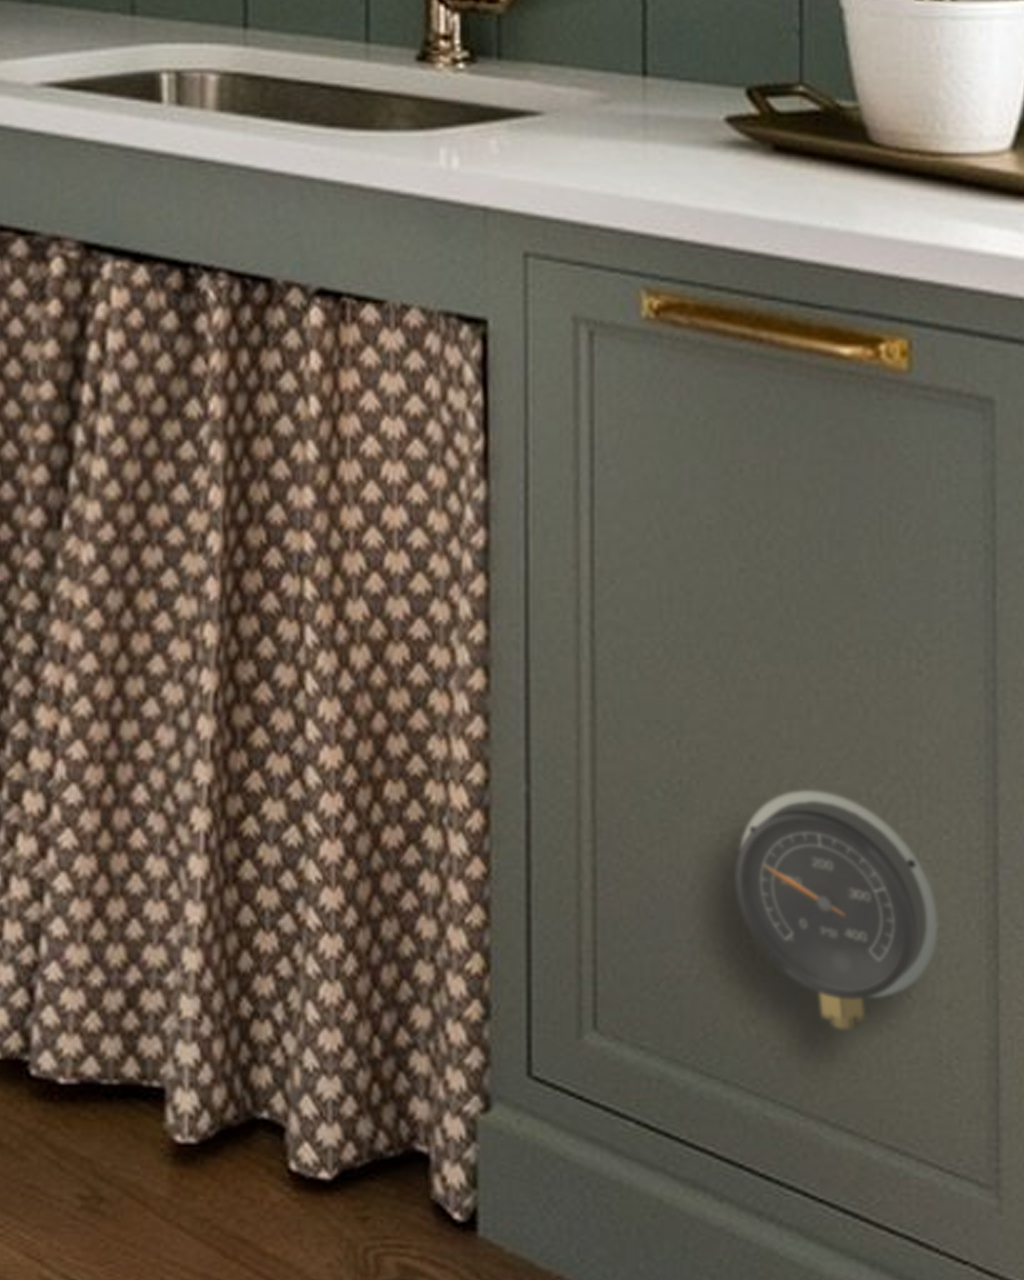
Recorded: 100 psi
